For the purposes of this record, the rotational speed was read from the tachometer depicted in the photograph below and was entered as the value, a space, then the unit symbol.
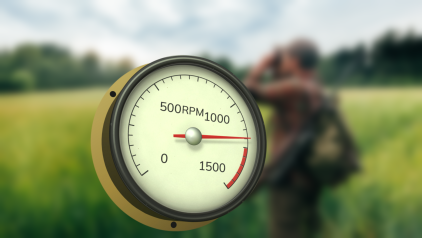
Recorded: 1200 rpm
